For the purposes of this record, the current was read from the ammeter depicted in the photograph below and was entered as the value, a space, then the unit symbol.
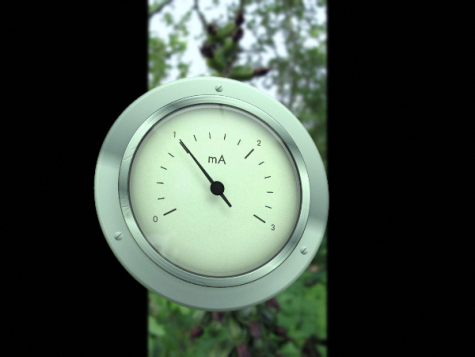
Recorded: 1 mA
